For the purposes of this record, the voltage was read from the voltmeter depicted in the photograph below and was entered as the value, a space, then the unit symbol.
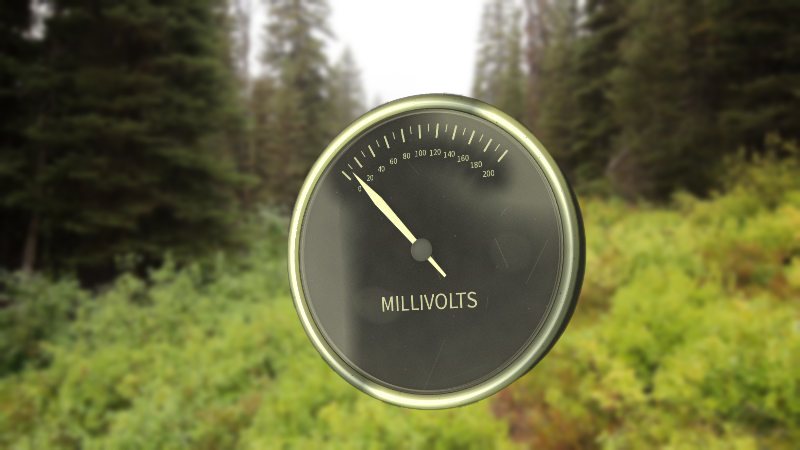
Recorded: 10 mV
